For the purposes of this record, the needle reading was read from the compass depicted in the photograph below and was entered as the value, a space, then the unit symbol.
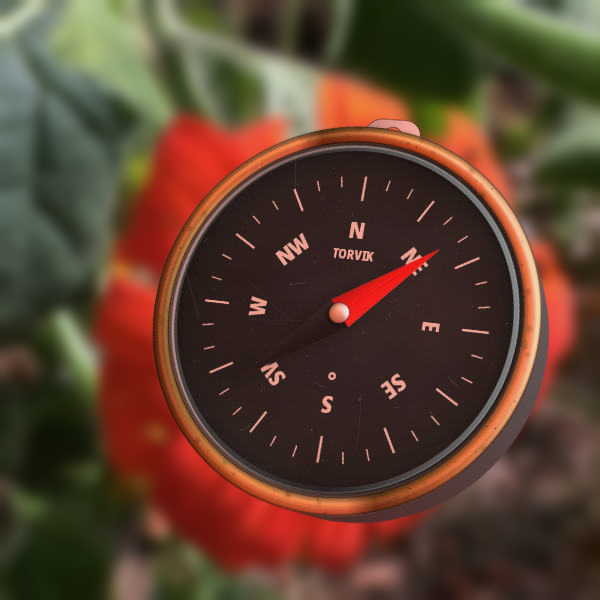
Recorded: 50 °
